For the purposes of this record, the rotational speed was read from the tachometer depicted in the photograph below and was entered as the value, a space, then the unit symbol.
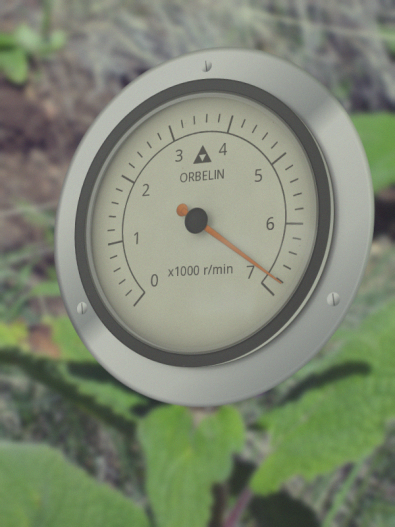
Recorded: 6800 rpm
